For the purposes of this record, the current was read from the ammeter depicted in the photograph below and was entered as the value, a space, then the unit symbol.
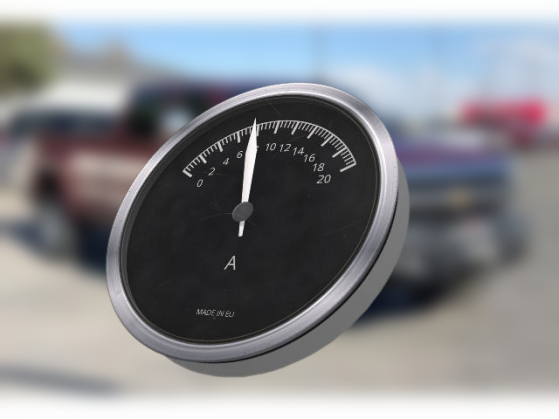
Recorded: 8 A
